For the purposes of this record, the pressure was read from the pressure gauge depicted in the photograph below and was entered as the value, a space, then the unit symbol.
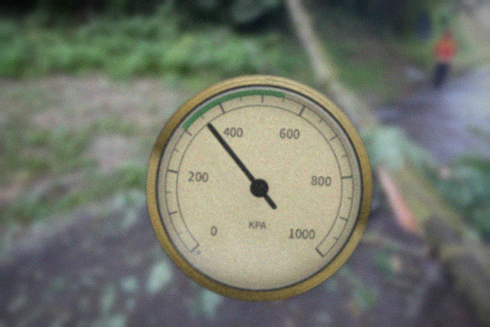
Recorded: 350 kPa
